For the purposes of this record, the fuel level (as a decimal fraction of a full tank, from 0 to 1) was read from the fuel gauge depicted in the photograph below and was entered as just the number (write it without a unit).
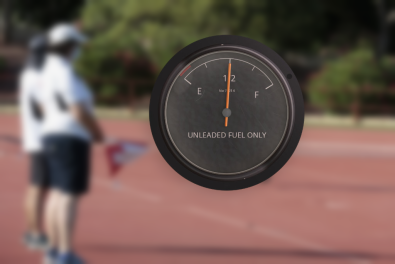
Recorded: 0.5
